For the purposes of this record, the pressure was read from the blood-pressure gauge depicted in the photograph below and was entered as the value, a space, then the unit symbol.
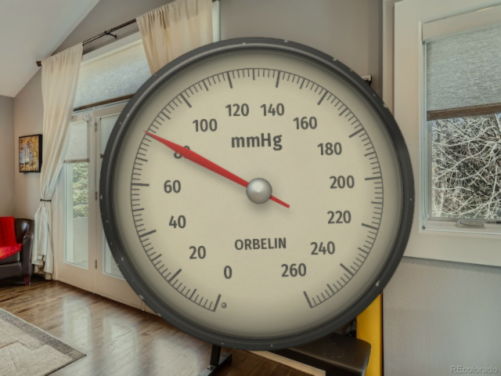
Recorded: 80 mmHg
